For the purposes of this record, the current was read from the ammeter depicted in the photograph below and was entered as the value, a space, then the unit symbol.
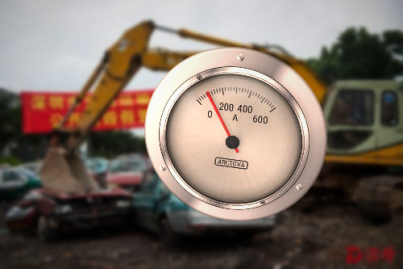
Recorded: 100 A
